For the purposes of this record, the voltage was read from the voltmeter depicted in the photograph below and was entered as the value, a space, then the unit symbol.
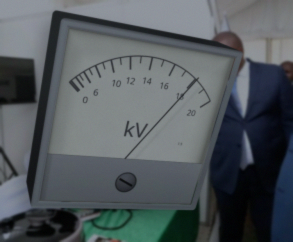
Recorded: 18 kV
